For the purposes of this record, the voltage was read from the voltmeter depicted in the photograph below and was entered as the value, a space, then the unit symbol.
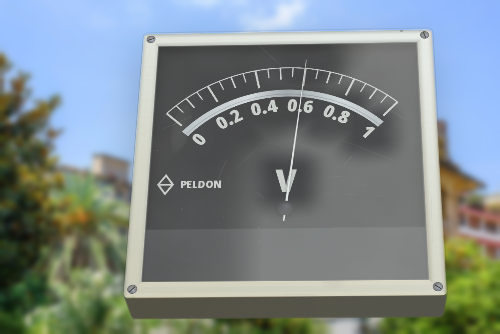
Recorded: 0.6 V
